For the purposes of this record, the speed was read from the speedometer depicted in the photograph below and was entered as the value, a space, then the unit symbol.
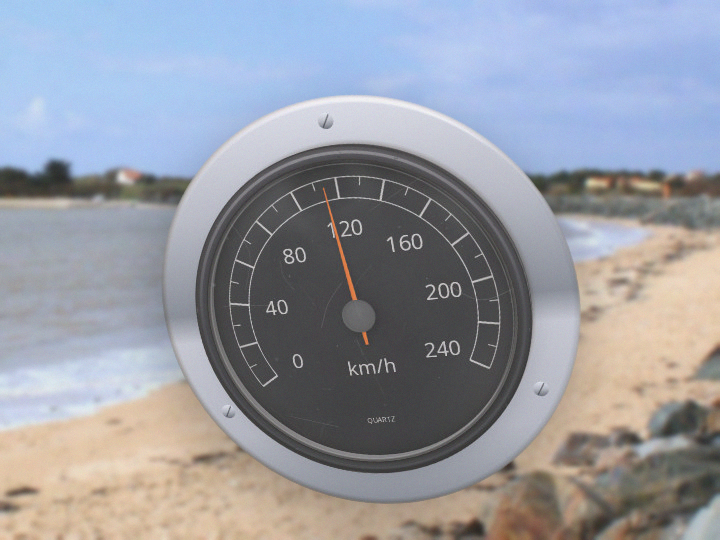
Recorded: 115 km/h
